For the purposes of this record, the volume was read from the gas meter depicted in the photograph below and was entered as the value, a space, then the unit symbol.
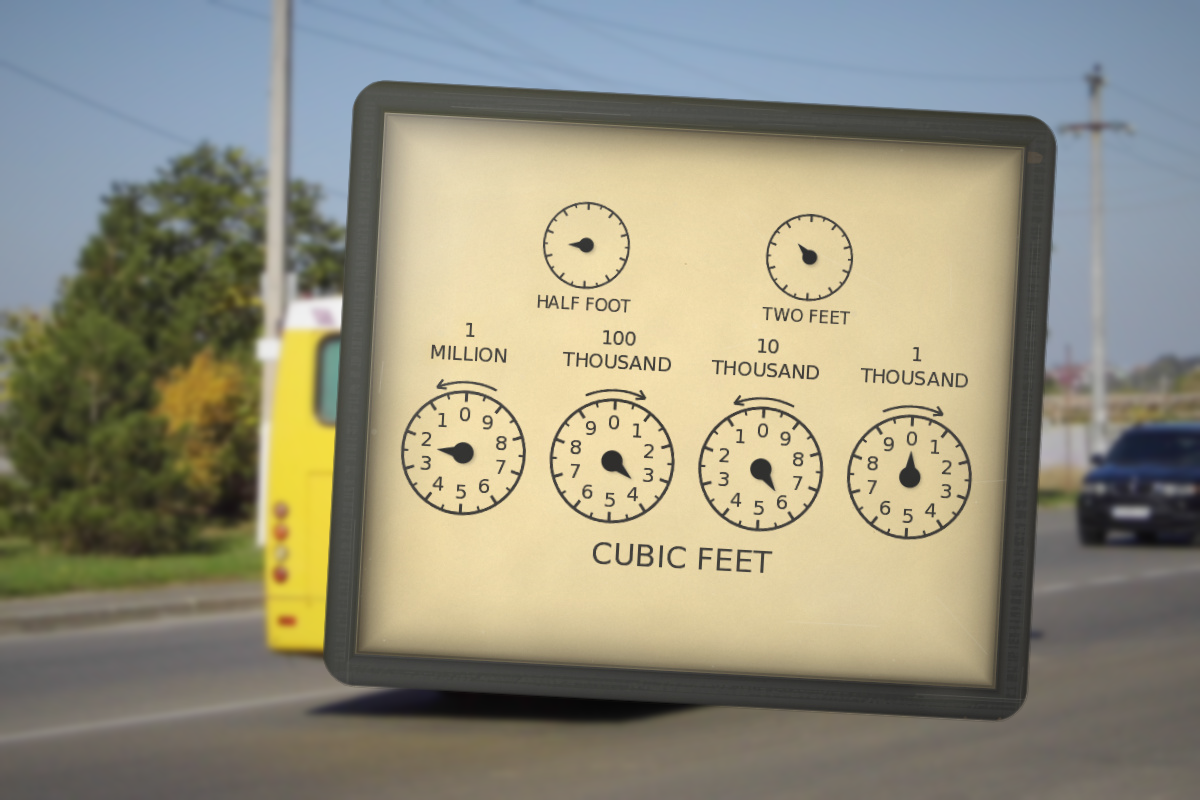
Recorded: 236000 ft³
